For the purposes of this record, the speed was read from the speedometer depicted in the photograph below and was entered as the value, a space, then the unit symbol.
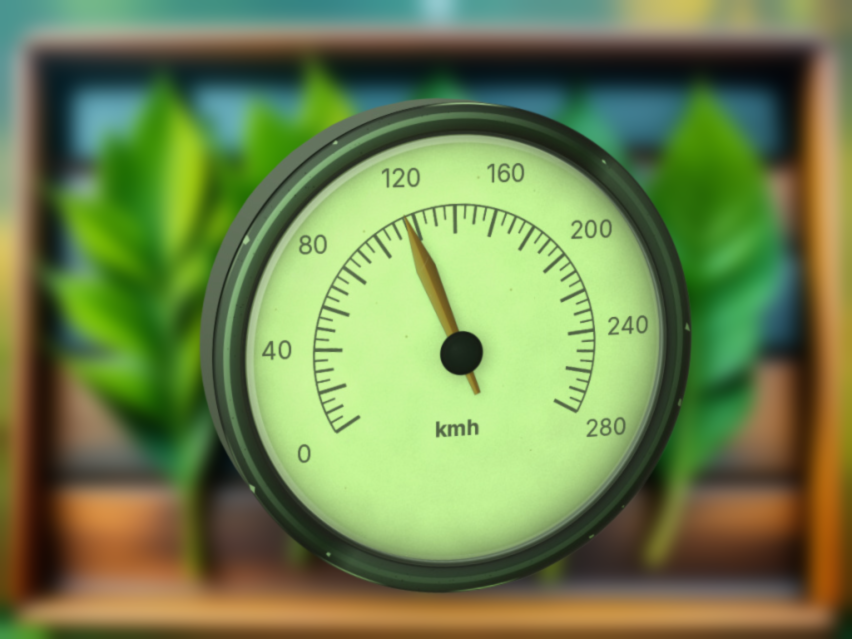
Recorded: 115 km/h
